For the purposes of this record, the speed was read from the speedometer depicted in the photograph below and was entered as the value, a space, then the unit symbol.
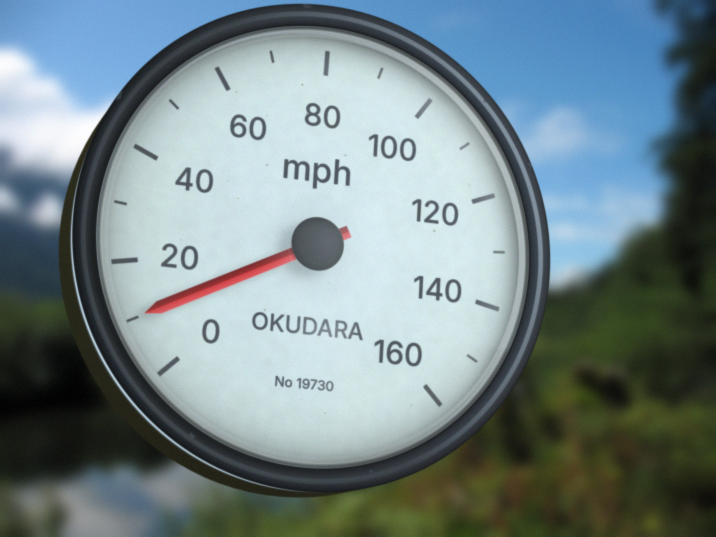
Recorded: 10 mph
